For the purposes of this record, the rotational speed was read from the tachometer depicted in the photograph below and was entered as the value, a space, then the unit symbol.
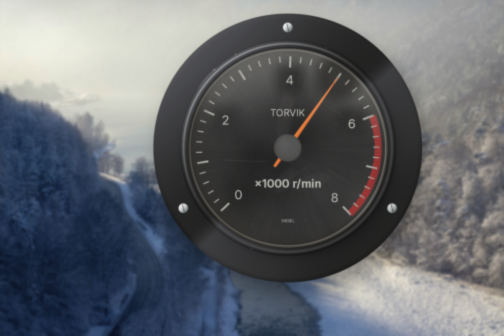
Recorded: 5000 rpm
